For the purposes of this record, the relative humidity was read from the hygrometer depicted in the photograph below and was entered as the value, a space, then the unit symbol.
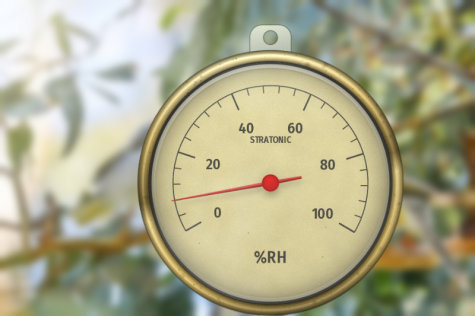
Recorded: 8 %
